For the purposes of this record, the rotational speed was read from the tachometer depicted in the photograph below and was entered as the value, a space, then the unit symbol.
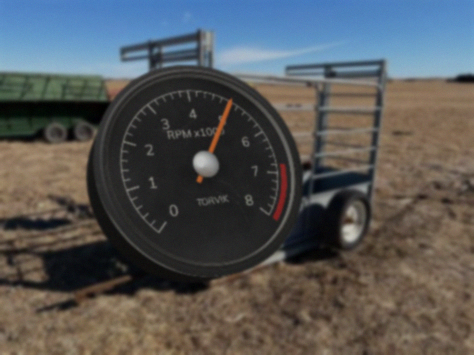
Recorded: 5000 rpm
